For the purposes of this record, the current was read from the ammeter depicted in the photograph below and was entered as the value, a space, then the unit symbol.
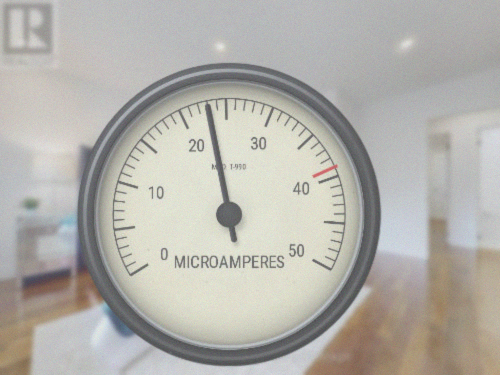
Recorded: 23 µA
